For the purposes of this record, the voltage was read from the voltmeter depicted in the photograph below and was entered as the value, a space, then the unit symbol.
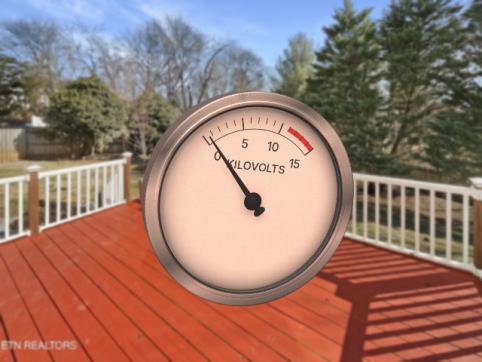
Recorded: 0.5 kV
